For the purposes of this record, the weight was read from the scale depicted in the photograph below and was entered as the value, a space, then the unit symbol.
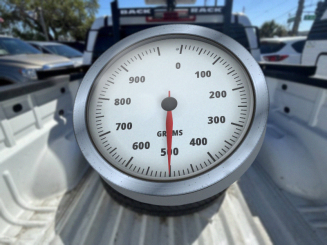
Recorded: 500 g
